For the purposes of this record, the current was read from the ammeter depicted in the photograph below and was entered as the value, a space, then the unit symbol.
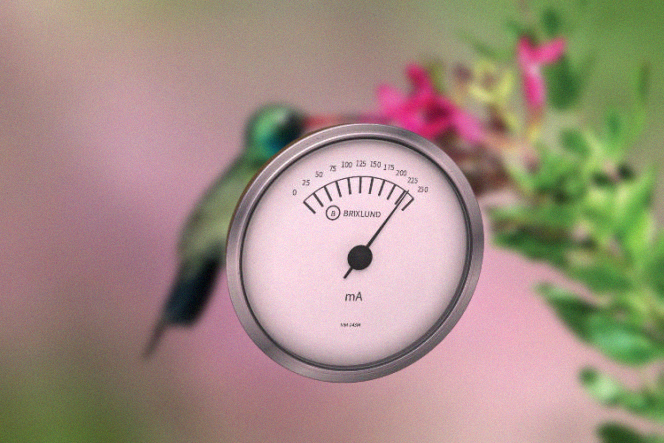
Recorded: 225 mA
